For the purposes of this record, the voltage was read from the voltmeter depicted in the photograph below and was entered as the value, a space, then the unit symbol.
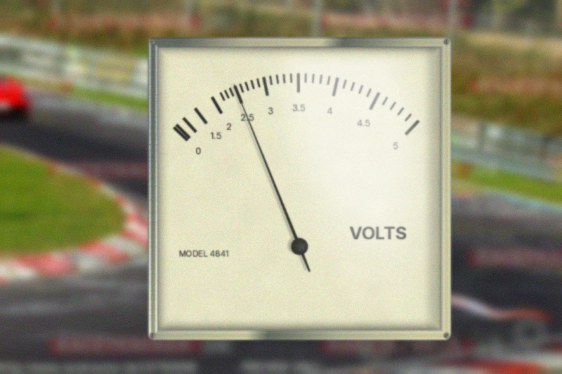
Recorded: 2.5 V
